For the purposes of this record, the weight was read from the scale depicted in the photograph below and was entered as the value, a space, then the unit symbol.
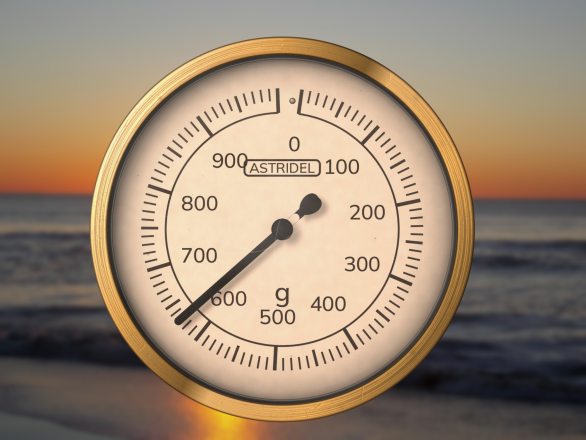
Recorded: 630 g
